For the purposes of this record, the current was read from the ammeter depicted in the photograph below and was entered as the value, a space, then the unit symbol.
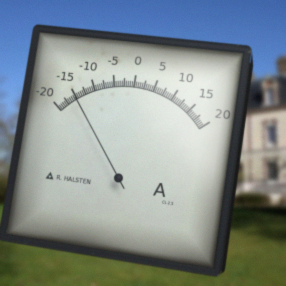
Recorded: -15 A
